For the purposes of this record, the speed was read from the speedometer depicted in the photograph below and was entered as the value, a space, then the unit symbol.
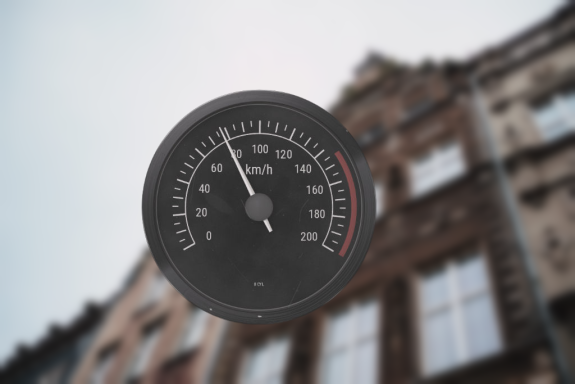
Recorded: 77.5 km/h
